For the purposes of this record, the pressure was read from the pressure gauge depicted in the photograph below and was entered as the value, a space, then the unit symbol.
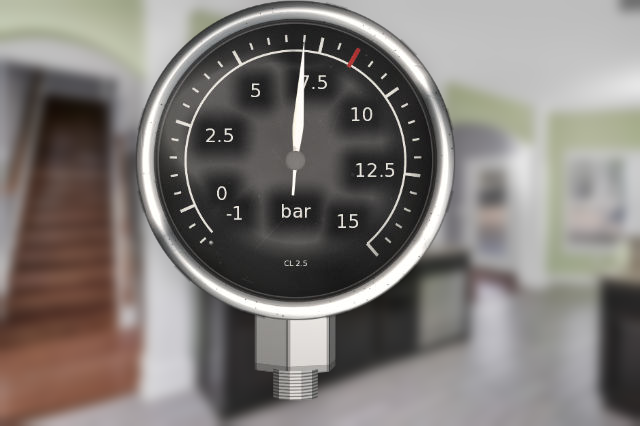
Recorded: 7 bar
